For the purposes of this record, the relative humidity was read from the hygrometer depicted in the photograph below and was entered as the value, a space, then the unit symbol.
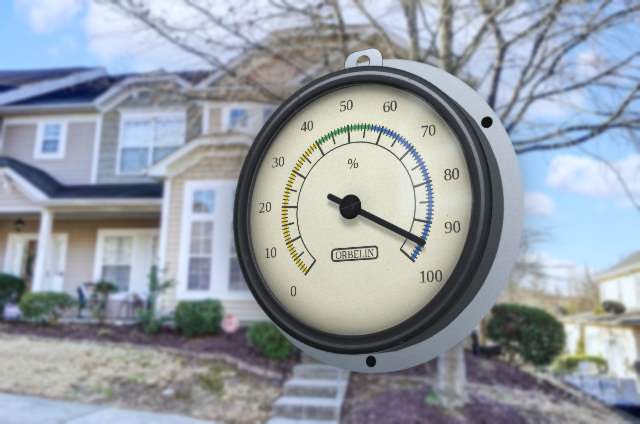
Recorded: 95 %
